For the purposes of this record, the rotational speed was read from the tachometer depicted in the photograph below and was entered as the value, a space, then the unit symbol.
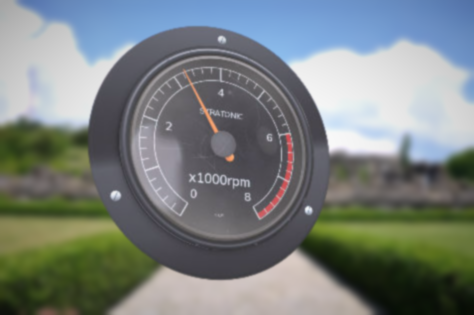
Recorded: 3200 rpm
